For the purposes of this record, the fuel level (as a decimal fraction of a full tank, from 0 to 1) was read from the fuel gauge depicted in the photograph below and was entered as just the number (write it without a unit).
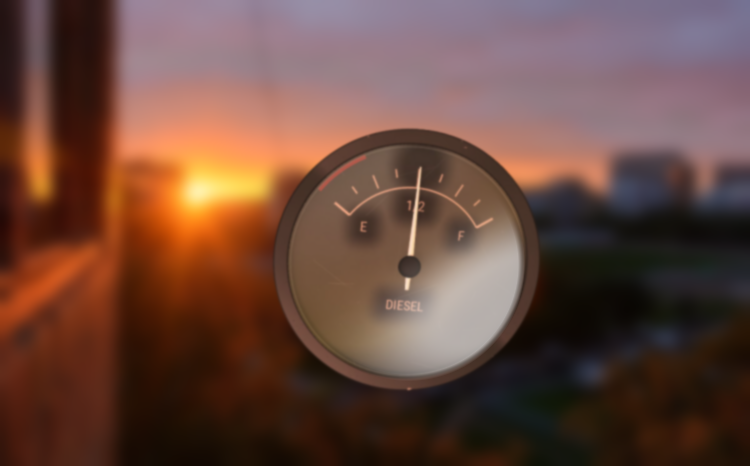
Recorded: 0.5
